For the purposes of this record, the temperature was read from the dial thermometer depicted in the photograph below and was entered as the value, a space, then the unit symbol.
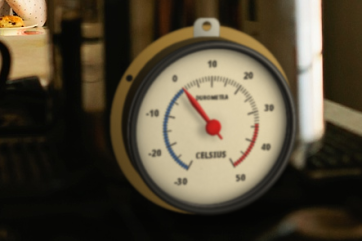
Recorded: 0 °C
